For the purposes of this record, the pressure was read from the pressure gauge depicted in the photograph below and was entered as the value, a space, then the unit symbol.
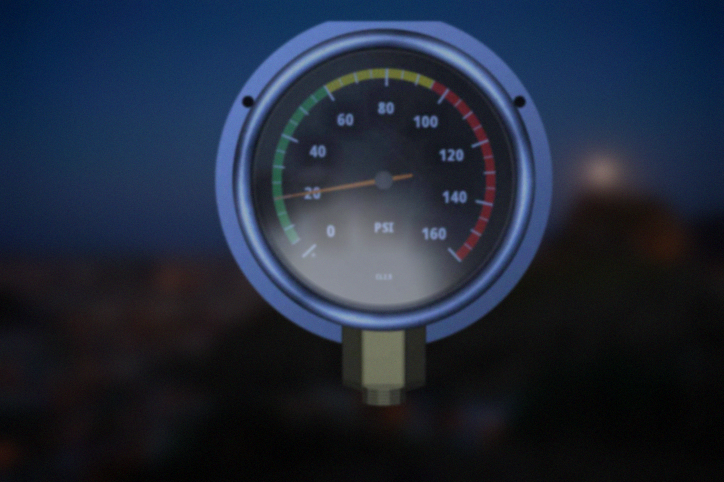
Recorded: 20 psi
